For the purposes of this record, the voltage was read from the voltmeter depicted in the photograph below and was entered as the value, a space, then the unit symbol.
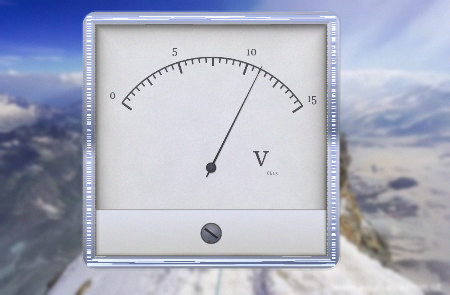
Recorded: 11 V
